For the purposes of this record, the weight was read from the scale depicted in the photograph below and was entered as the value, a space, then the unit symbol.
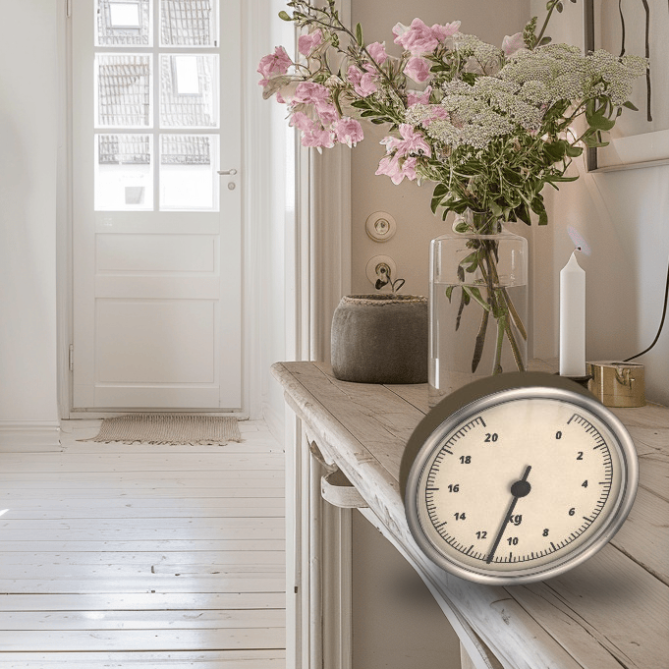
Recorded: 11 kg
